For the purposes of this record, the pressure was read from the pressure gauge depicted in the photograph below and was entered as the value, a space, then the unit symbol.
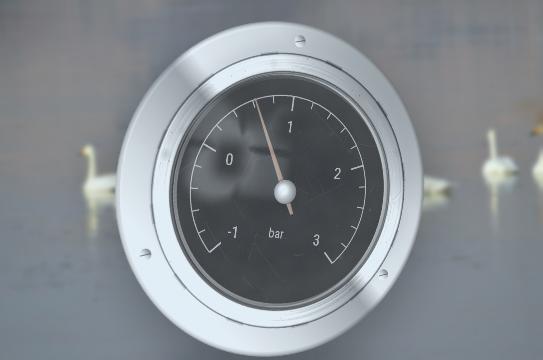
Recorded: 0.6 bar
